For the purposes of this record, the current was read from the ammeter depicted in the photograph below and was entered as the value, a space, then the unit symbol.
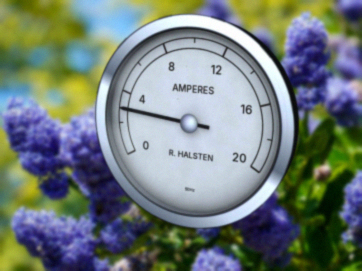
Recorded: 3 A
